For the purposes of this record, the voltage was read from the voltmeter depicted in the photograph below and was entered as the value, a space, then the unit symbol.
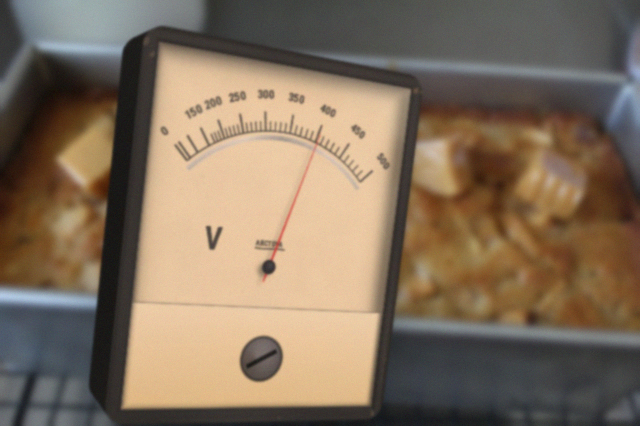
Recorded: 400 V
